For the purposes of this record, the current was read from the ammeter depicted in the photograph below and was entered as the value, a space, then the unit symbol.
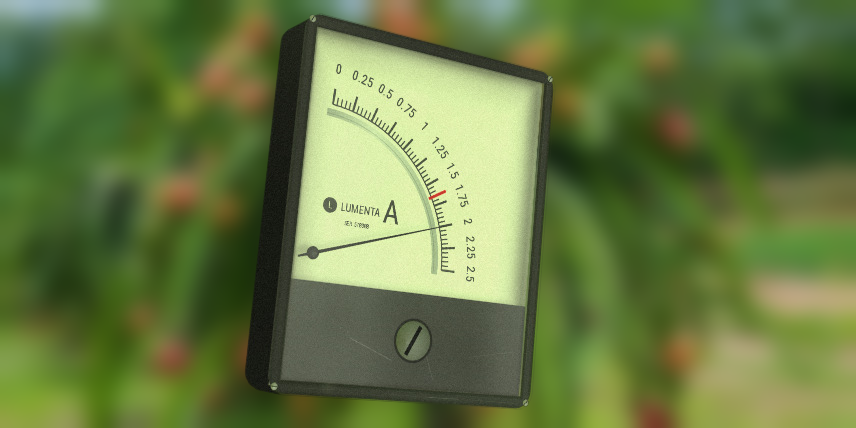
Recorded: 2 A
